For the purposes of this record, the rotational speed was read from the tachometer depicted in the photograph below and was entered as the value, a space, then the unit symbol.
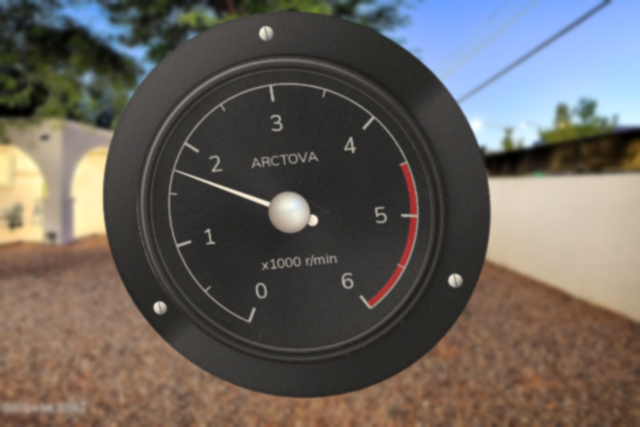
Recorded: 1750 rpm
